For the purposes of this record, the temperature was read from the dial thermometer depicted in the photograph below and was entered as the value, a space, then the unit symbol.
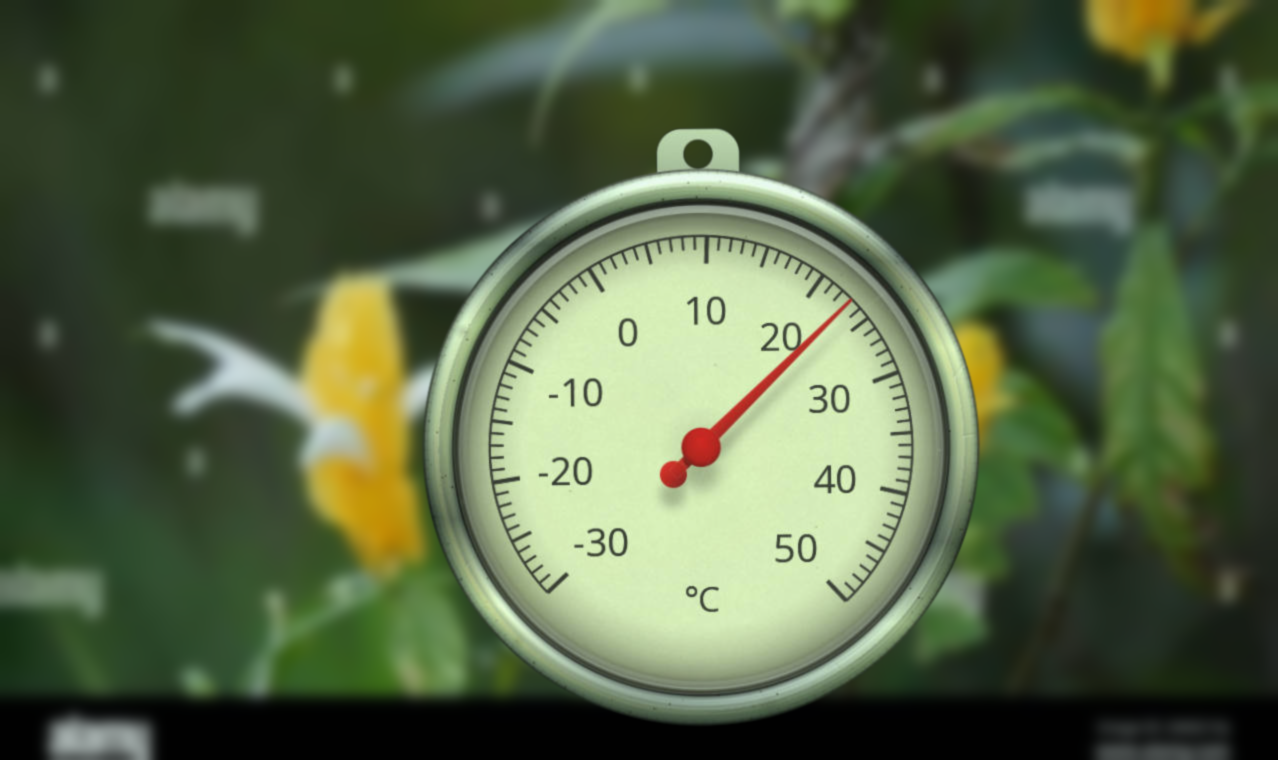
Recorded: 23 °C
